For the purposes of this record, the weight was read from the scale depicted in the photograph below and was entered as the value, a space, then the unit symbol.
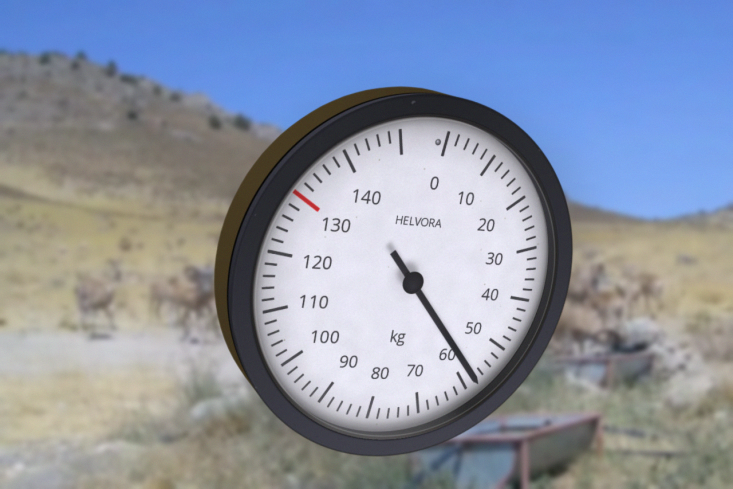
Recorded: 58 kg
